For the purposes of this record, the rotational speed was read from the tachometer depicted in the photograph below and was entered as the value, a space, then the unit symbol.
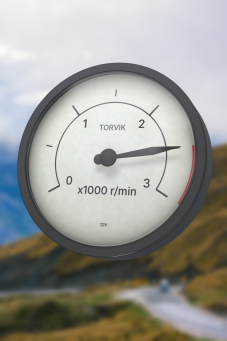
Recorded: 2500 rpm
